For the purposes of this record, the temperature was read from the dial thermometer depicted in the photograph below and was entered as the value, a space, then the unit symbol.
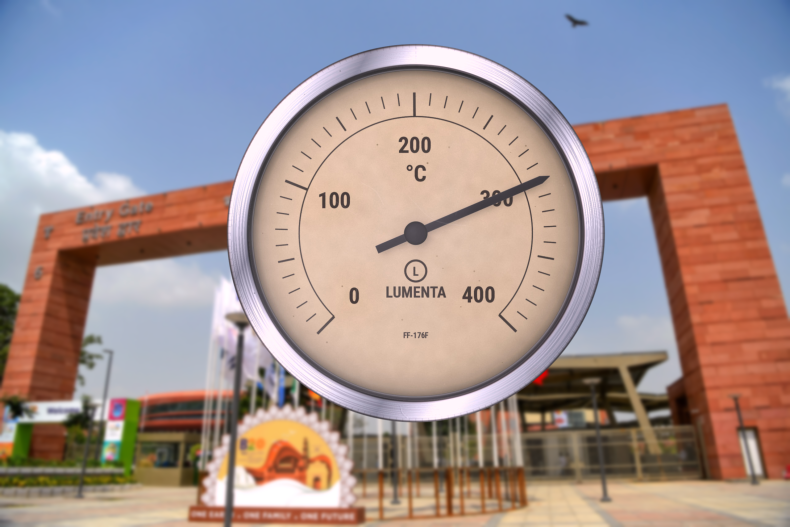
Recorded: 300 °C
